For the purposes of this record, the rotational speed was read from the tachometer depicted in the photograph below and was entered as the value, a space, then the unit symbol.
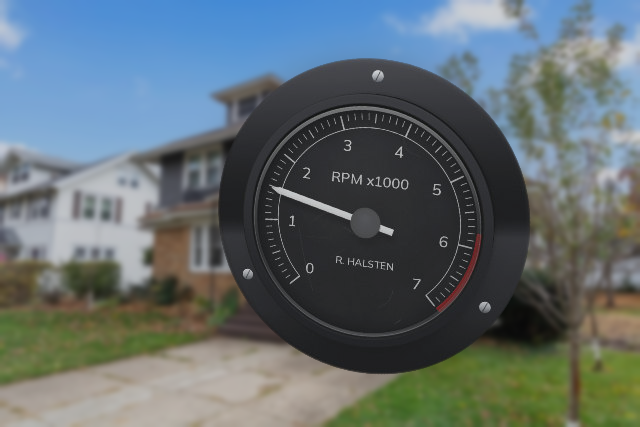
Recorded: 1500 rpm
